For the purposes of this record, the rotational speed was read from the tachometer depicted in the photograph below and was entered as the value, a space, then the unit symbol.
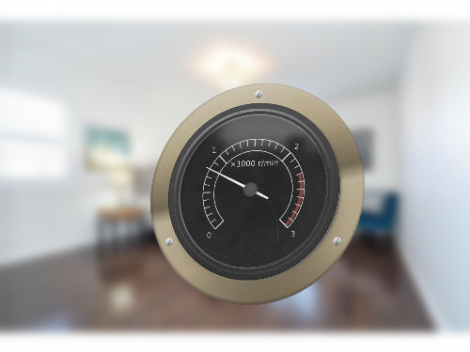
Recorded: 800 rpm
